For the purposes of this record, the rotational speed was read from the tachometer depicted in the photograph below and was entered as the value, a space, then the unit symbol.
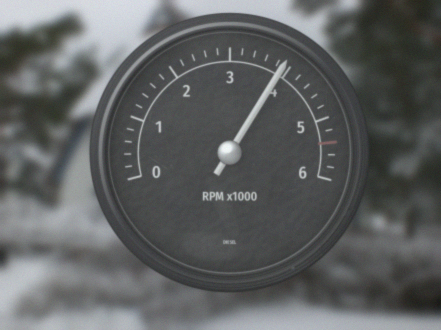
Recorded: 3900 rpm
